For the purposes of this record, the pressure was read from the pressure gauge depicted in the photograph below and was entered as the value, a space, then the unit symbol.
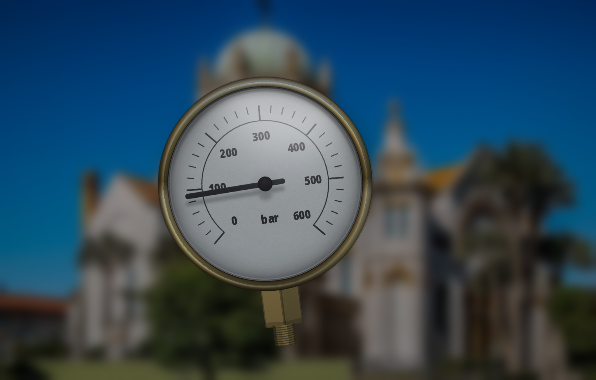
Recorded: 90 bar
